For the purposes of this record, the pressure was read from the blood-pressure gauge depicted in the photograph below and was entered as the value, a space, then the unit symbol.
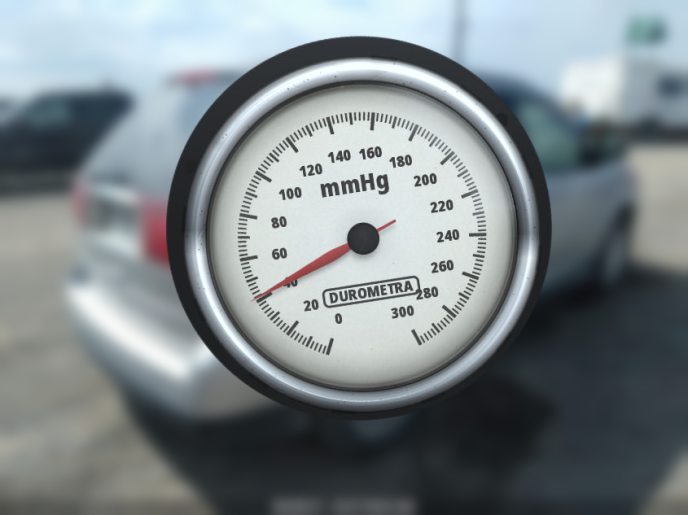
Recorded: 42 mmHg
